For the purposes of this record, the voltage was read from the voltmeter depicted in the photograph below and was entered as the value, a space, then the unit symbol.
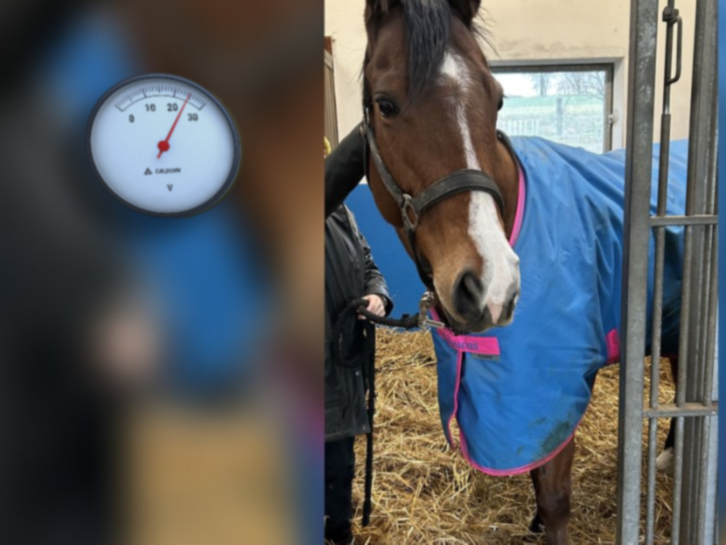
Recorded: 25 V
